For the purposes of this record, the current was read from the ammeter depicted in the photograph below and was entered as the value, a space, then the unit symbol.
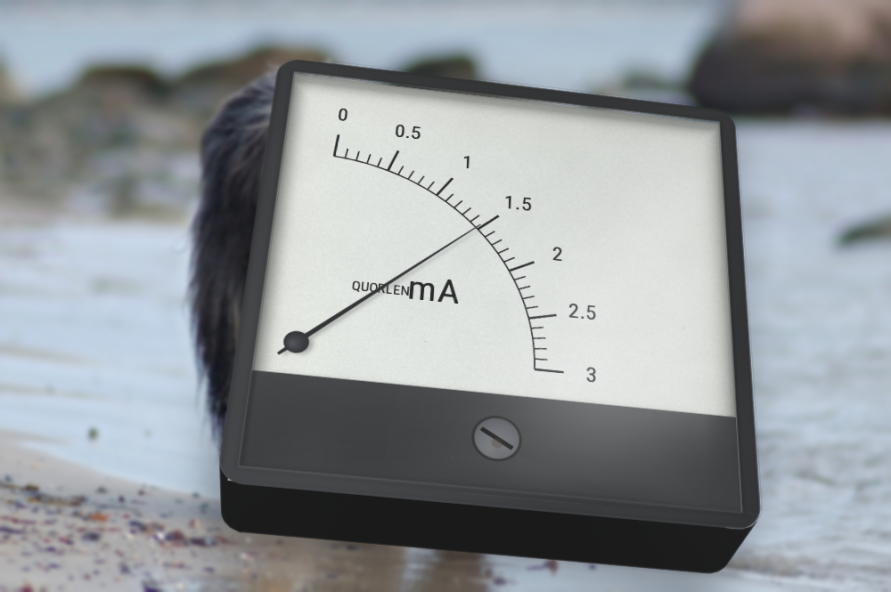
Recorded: 1.5 mA
